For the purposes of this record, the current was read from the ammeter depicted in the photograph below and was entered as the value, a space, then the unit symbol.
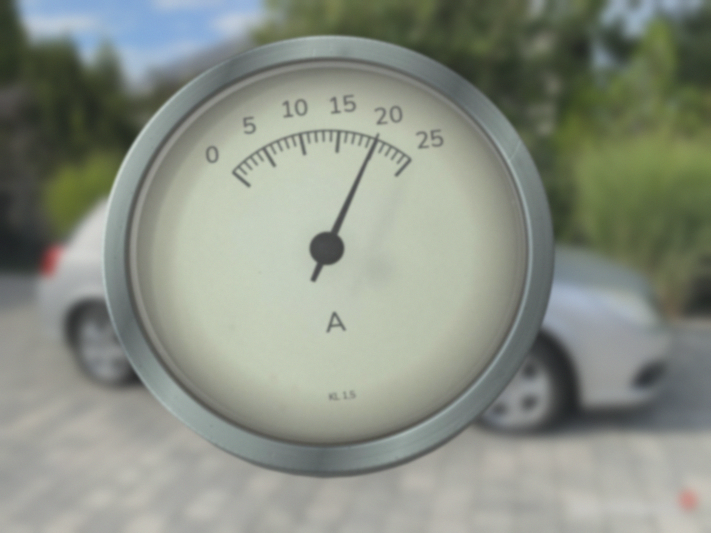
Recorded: 20 A
